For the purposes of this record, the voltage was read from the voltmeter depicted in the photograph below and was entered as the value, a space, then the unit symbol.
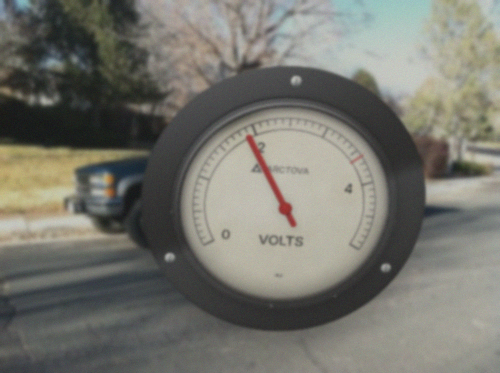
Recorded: 1.9 V
